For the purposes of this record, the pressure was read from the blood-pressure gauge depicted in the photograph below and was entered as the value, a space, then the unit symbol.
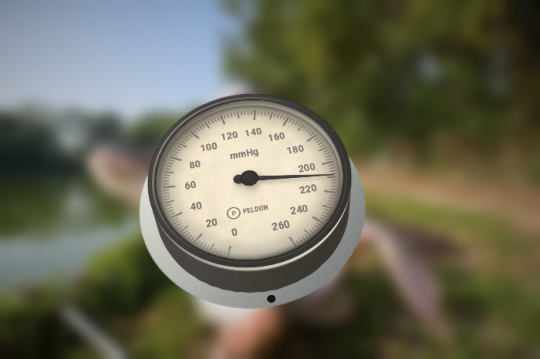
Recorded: 210 mmHg
